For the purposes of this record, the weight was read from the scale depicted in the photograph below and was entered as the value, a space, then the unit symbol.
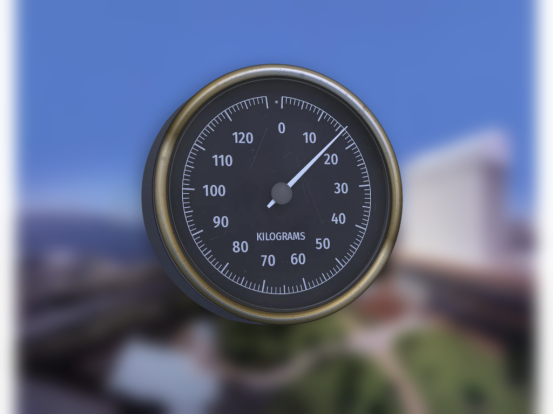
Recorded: 16 kg
